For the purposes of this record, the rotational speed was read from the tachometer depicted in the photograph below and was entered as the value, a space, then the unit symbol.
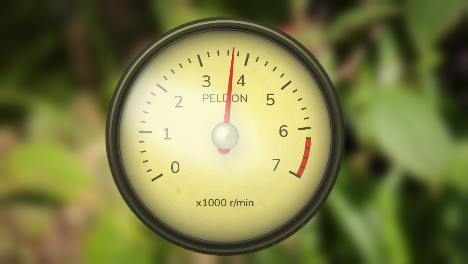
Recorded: 3700 rpm
